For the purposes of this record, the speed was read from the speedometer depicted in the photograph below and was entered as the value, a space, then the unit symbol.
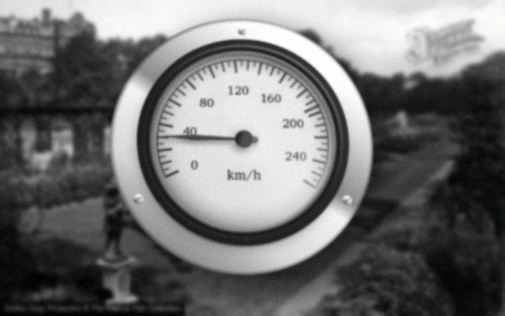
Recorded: 30 km/h
